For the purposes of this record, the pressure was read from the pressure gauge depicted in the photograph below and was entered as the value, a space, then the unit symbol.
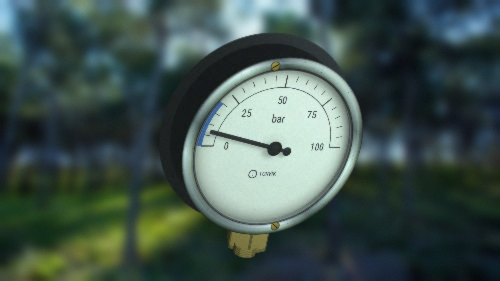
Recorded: 7.5 bar
